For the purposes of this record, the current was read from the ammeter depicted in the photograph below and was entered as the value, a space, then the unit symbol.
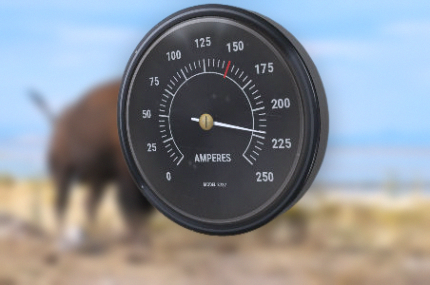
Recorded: 220 A
